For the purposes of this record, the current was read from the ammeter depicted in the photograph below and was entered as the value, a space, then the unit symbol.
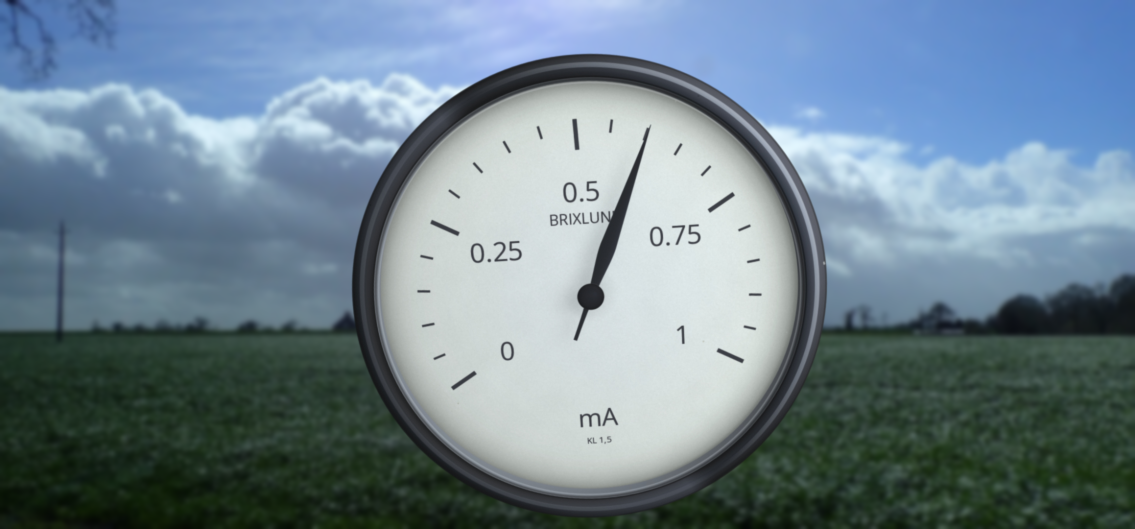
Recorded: 0.6 mA
